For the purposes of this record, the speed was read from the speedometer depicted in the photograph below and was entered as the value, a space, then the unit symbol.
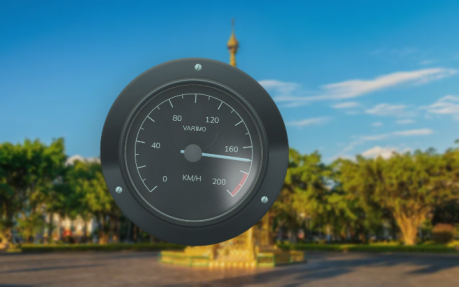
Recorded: 170 km/h
